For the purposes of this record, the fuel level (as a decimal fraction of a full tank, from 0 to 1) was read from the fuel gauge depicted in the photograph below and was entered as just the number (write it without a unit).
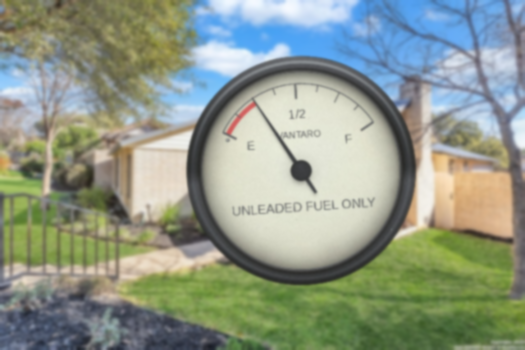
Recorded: 0.25
